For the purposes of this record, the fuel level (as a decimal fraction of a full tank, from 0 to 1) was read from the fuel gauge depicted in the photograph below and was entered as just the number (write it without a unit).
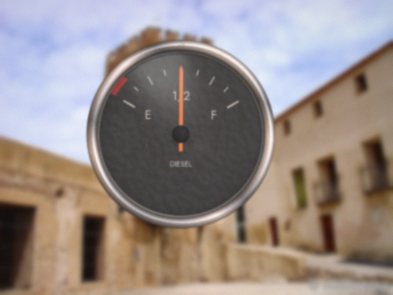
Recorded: 0.5
